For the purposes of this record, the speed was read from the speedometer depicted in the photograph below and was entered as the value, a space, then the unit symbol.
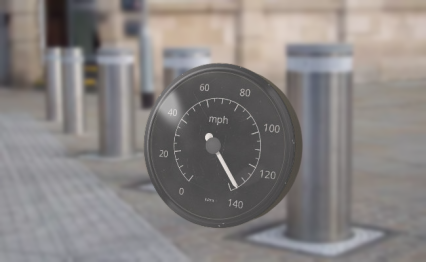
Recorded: 135 mph
